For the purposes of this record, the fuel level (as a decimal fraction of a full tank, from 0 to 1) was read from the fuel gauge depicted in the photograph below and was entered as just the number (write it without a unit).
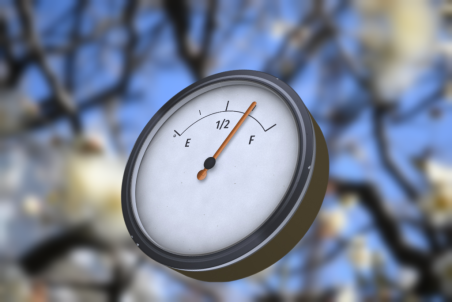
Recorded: 0.75
